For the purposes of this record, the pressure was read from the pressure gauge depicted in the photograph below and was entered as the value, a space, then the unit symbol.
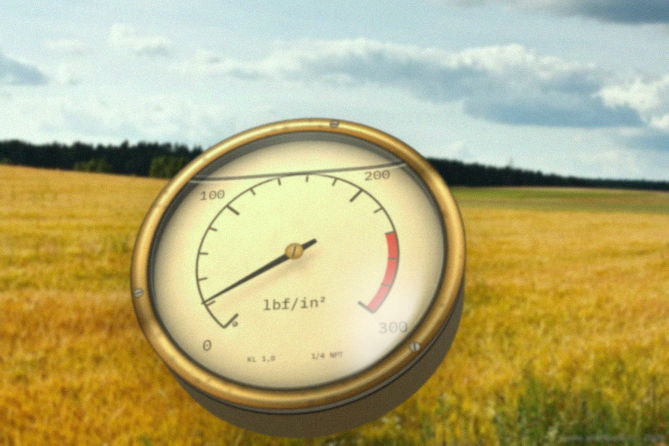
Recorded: 20 psi
